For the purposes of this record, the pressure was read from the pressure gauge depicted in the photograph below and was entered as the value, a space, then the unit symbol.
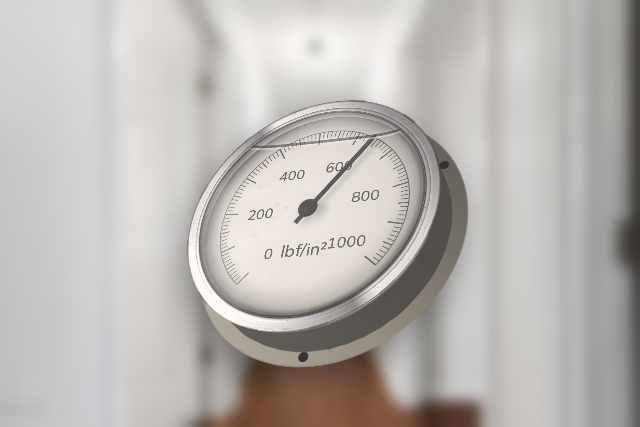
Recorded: 650 psi
